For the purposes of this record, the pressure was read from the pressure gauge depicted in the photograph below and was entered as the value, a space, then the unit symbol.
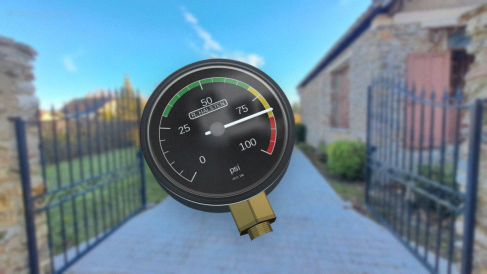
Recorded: 82.5 psi
